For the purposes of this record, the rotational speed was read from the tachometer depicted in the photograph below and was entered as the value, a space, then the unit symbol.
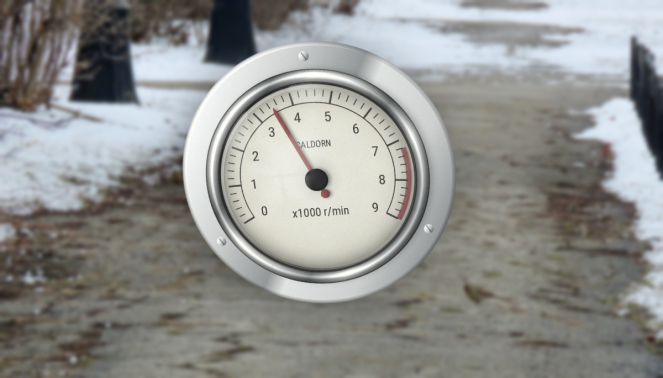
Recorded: 3500 rpm
